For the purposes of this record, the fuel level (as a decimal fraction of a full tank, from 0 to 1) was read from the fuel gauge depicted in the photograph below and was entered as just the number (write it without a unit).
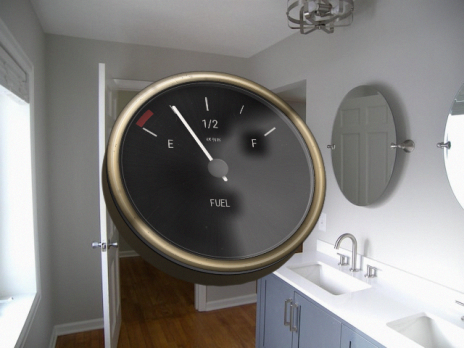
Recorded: 0.25
